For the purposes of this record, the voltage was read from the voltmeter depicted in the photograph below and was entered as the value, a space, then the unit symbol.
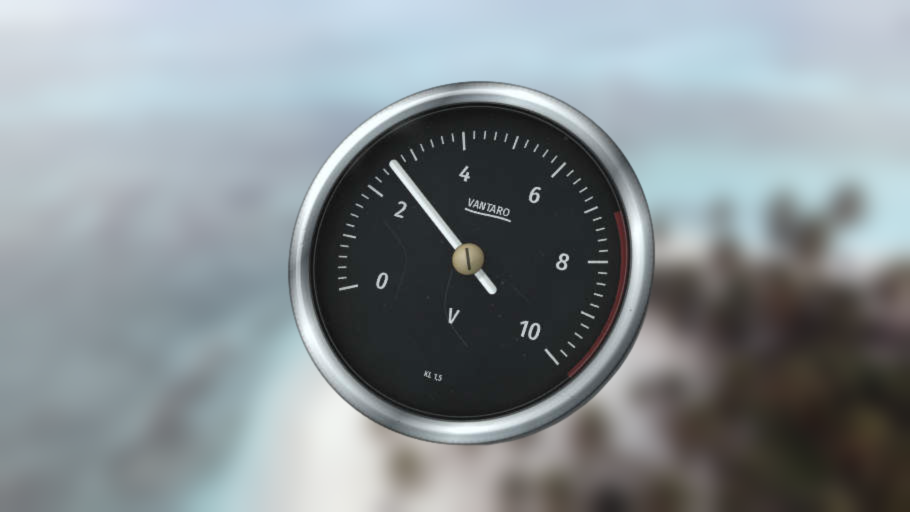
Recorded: 2.6 V
